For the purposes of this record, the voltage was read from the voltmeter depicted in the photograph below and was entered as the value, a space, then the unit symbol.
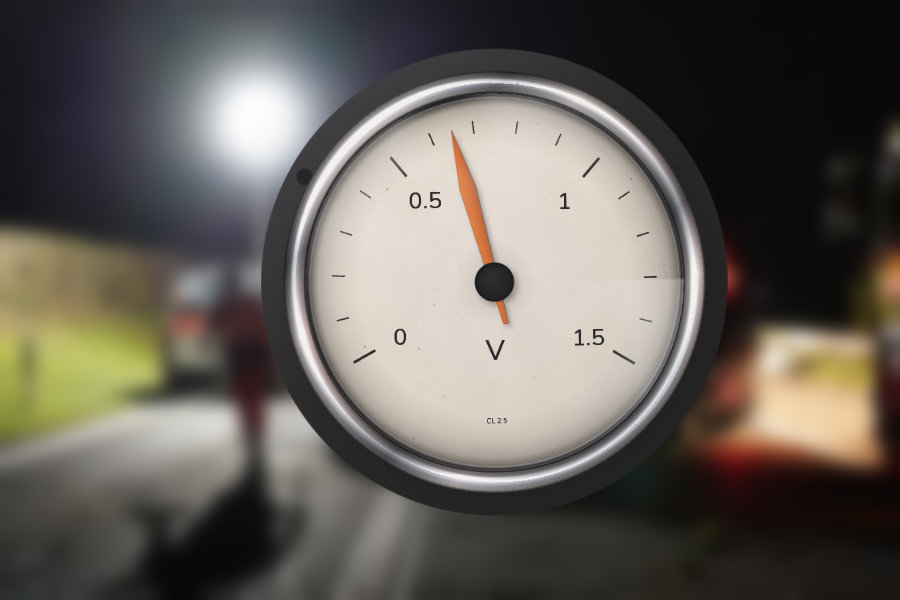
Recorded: 0.65 V
